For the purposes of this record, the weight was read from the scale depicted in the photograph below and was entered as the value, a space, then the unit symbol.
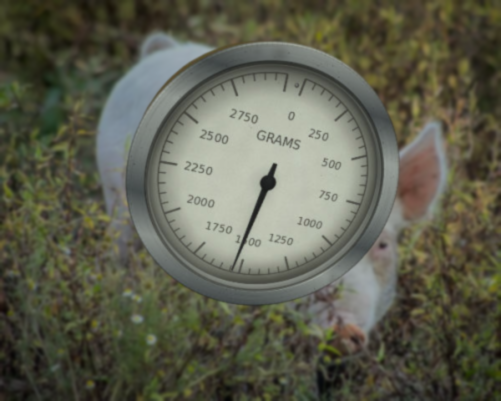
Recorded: 1550 g
